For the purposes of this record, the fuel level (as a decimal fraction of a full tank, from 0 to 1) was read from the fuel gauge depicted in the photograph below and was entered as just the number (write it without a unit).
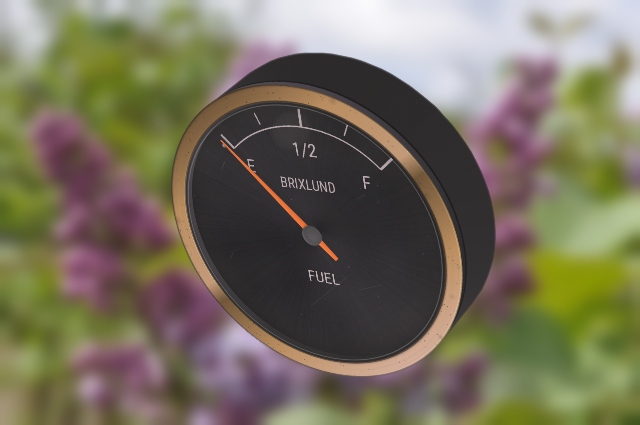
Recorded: 0
